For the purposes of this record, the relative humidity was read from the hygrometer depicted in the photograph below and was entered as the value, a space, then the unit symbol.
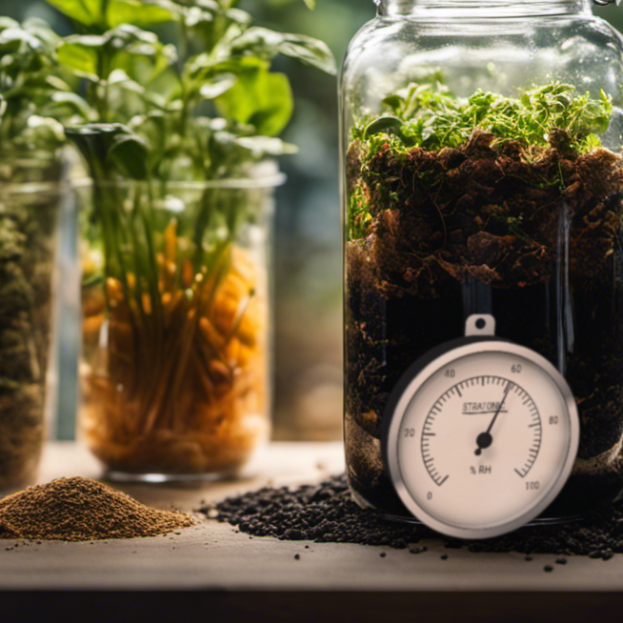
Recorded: 60 %
